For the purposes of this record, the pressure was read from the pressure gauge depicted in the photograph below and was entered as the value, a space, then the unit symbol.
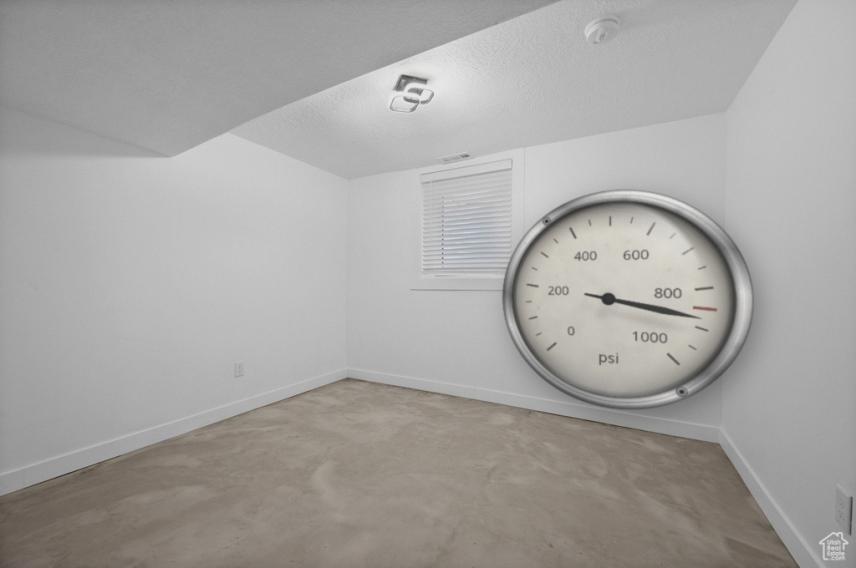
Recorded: 875 psi
